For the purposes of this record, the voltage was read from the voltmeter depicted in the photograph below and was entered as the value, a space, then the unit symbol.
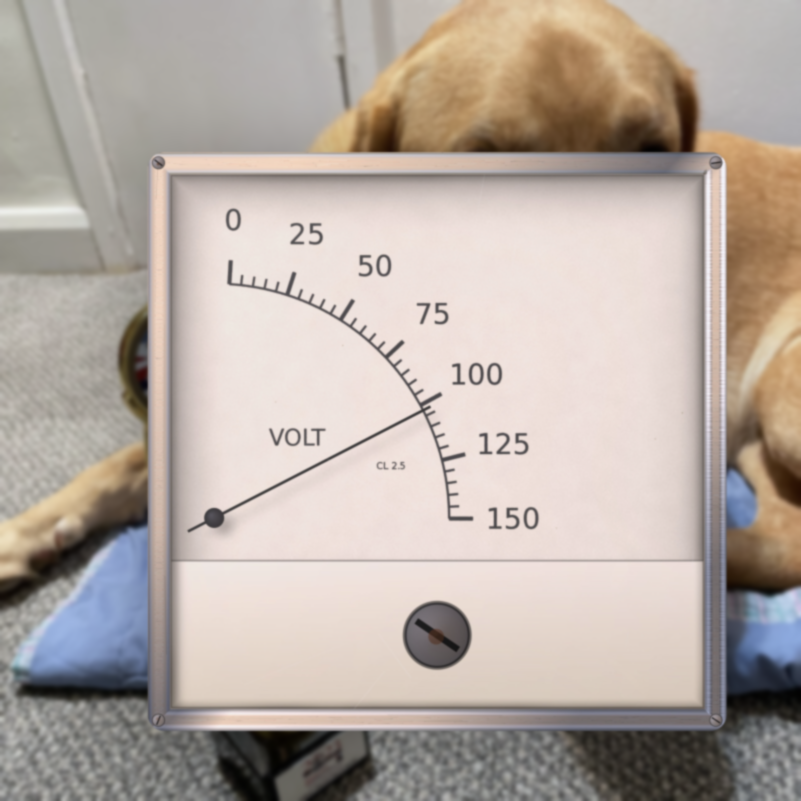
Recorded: 102.5 V
